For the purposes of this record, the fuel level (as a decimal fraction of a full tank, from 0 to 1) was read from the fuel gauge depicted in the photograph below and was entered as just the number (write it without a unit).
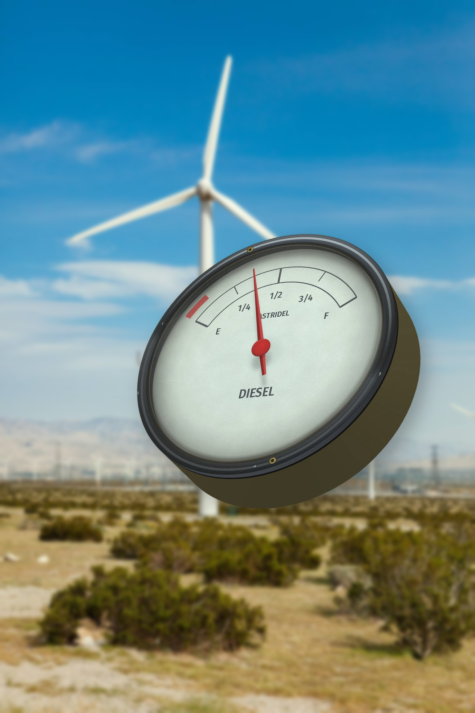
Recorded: 0.375
